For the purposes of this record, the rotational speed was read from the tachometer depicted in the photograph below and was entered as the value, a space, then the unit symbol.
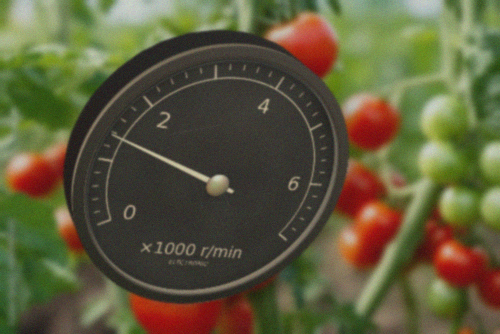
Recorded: 1400 rpm
